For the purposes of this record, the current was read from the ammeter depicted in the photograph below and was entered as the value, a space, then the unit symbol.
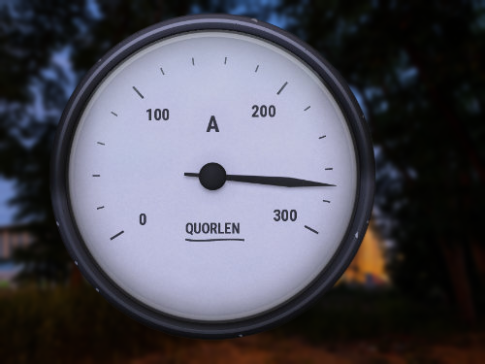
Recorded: 270 A
